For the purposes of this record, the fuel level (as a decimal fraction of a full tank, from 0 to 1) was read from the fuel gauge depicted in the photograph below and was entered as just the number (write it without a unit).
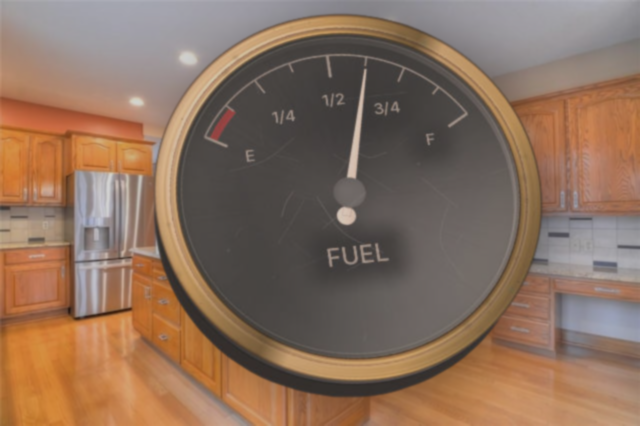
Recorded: 0.625
